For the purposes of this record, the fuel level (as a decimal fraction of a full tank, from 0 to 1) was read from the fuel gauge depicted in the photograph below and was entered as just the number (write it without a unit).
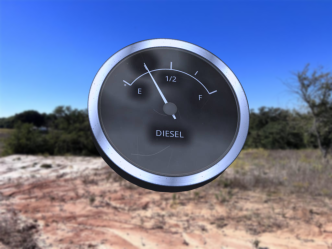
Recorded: 0.25
